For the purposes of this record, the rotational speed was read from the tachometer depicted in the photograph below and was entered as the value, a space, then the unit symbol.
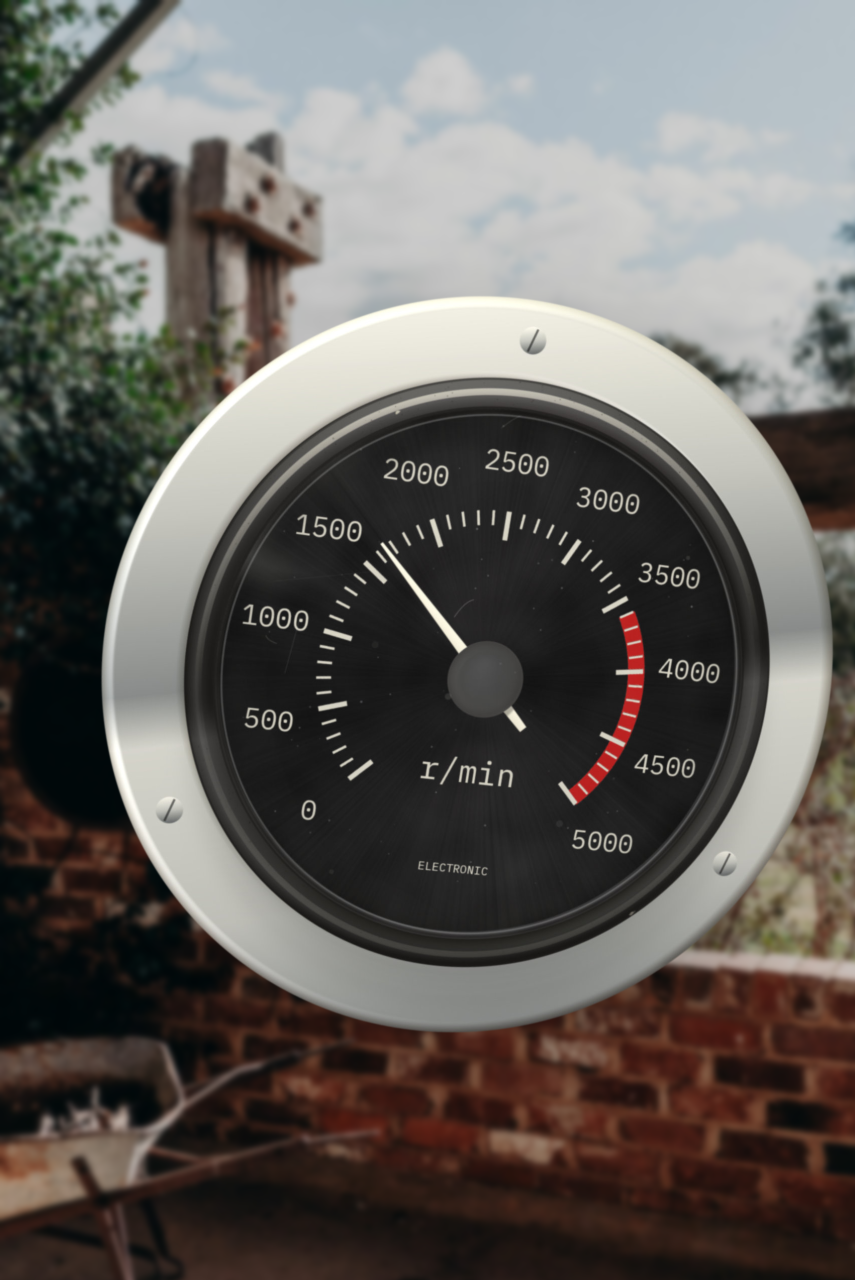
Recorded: 1650 rpm
